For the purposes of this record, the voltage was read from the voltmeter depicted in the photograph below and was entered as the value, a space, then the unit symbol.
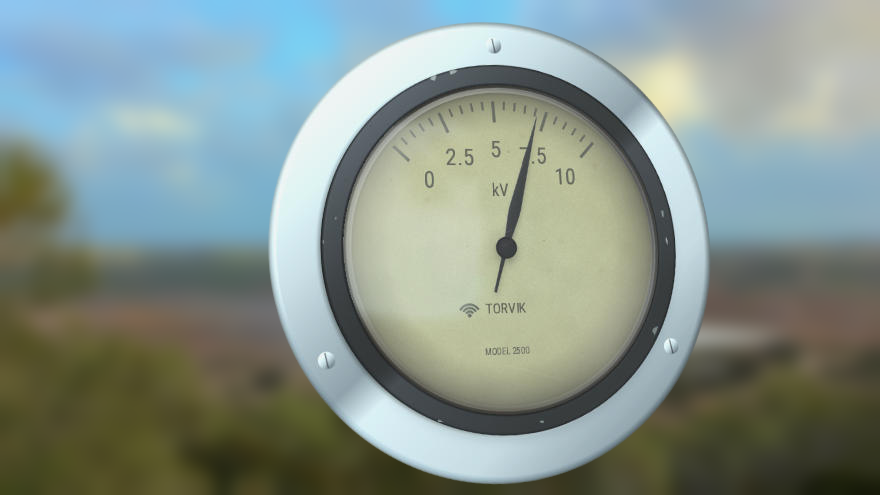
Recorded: 7 kV
